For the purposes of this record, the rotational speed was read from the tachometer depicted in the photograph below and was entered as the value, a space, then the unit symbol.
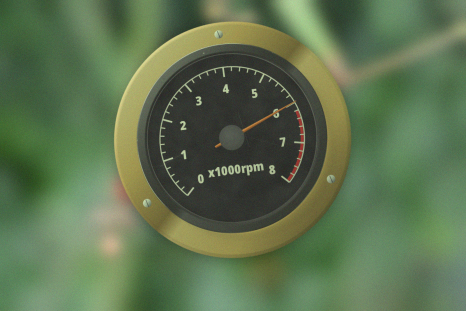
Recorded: 6000 rpm
